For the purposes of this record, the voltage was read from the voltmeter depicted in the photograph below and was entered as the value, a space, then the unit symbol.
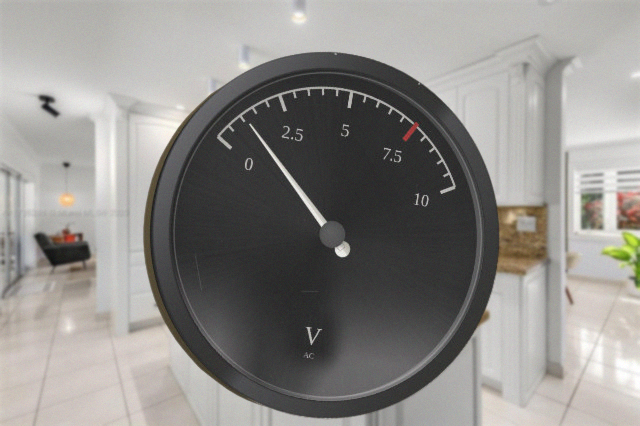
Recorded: 1 V
